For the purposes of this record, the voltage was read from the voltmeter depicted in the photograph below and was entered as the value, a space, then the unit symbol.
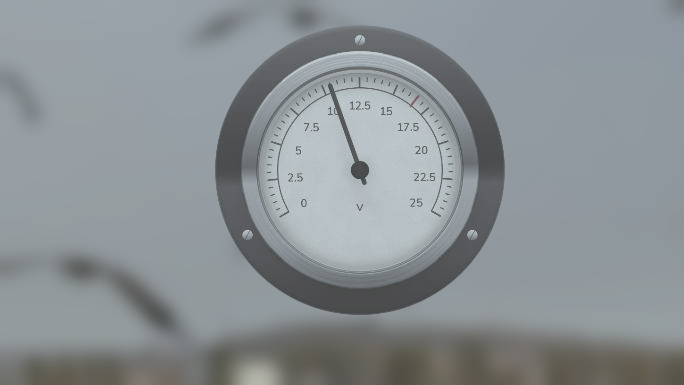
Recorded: 10.5 V
